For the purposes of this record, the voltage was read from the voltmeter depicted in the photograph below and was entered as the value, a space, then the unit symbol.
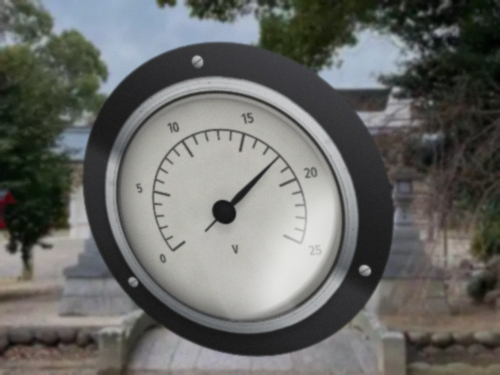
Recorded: 18 V
